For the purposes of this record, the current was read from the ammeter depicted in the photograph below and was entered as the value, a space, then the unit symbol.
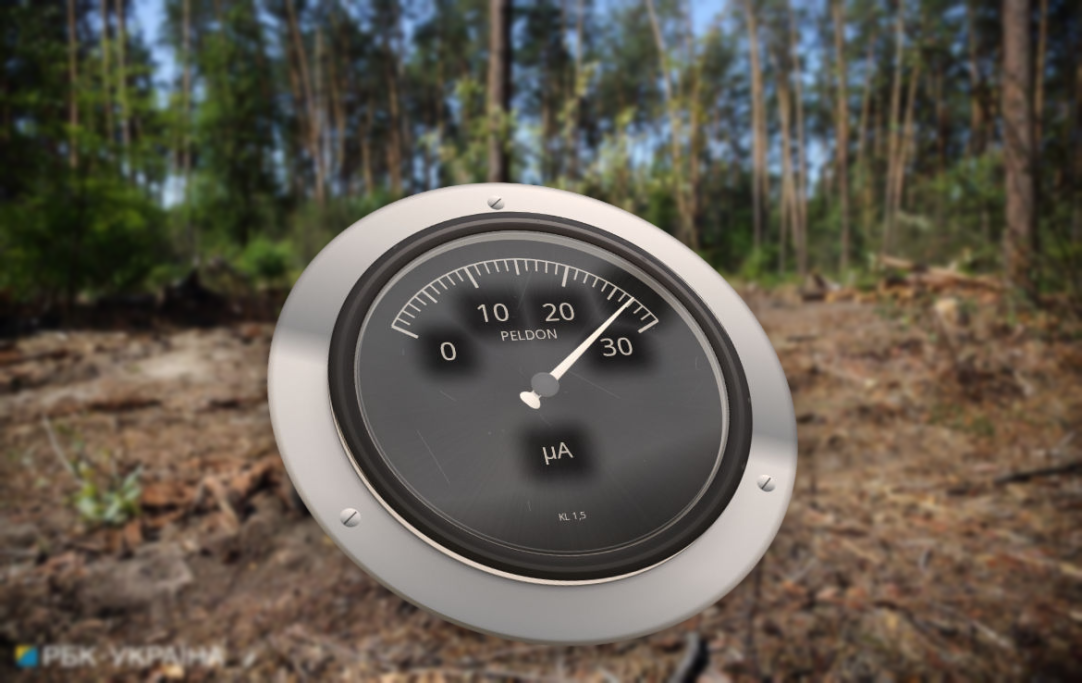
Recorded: 27 µA
